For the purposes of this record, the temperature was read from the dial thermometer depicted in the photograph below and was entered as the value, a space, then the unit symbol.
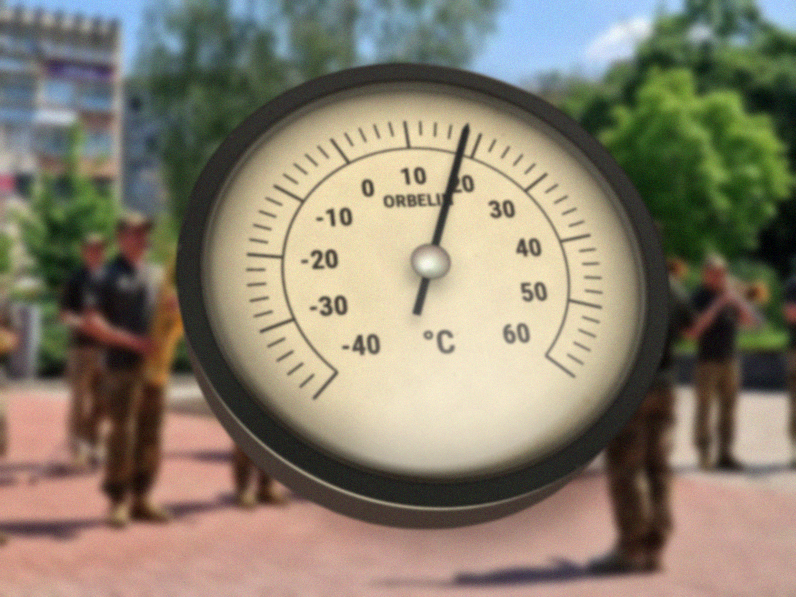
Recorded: 18 °C
